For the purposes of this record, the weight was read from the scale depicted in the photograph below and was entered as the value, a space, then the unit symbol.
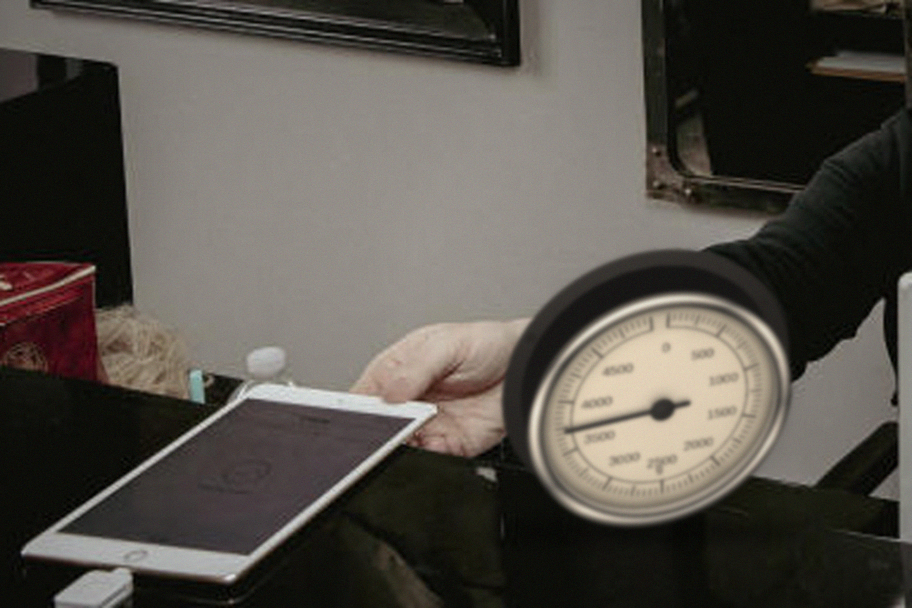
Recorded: 3750 g
